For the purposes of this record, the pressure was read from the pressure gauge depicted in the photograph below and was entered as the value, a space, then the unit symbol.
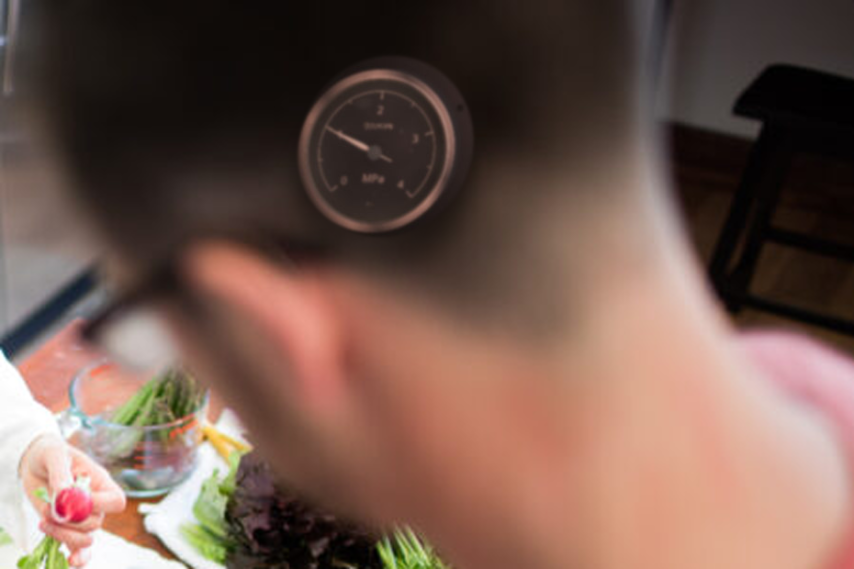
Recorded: 1 MPa
